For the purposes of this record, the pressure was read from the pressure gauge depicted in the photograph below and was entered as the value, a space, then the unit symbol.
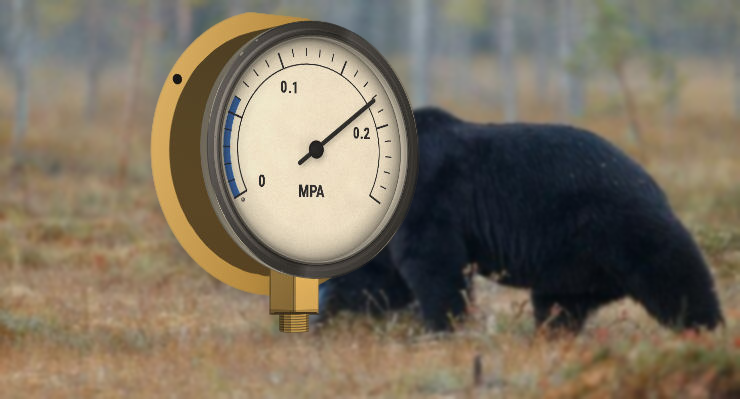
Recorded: 0.18 MPa
